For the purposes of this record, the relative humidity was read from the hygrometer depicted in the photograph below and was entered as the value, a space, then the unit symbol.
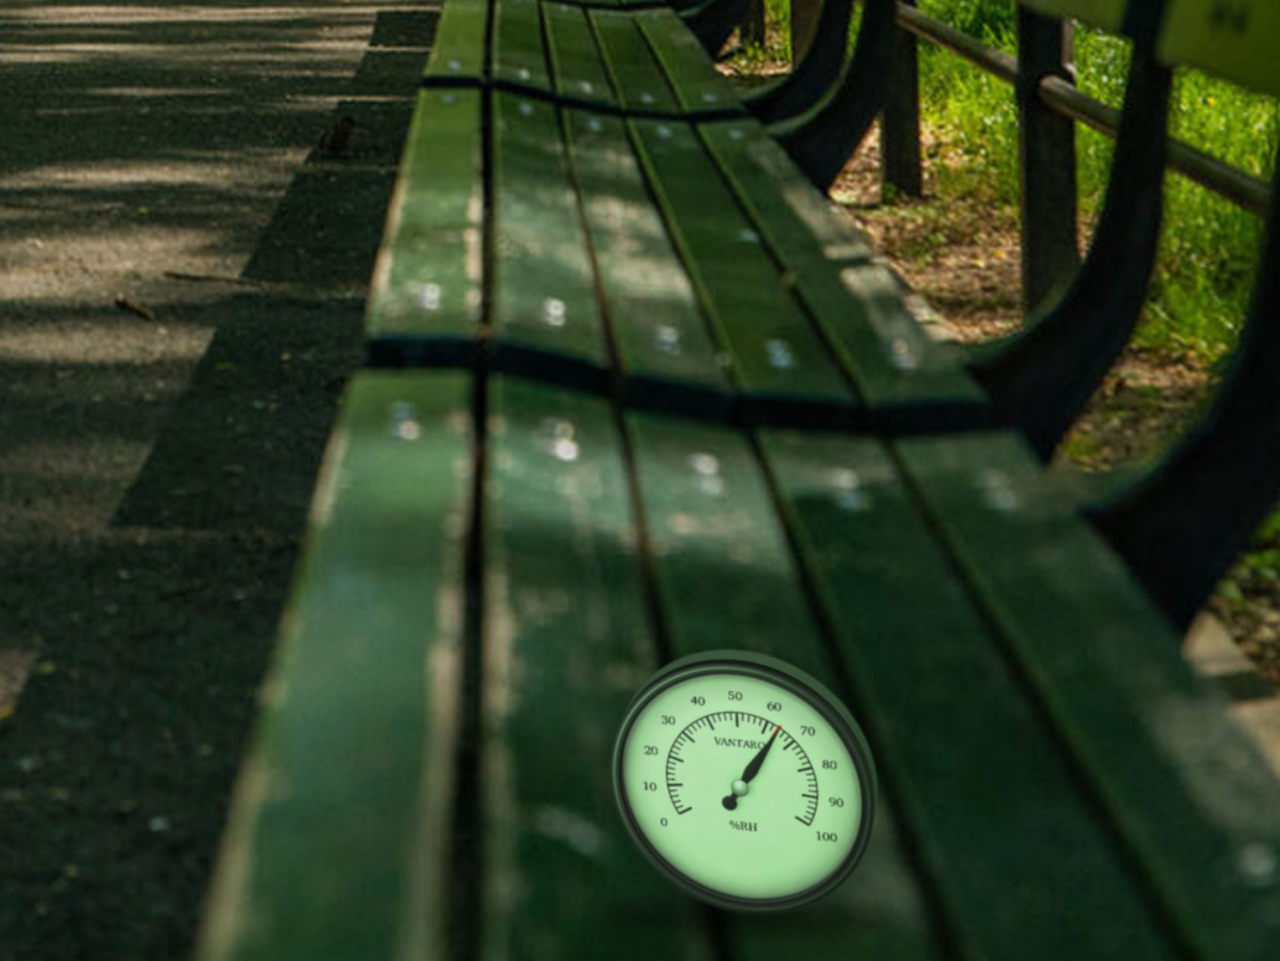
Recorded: 64 %
